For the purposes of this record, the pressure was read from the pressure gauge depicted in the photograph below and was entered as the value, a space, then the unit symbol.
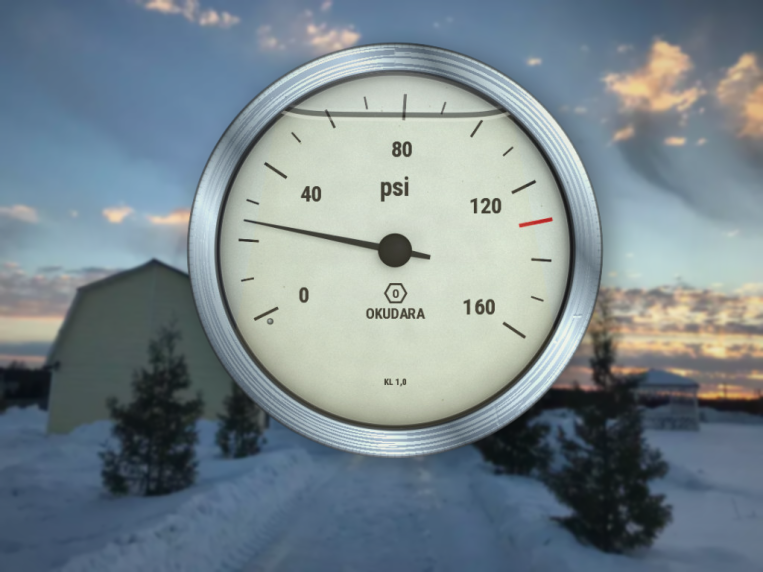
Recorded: 25 psi
